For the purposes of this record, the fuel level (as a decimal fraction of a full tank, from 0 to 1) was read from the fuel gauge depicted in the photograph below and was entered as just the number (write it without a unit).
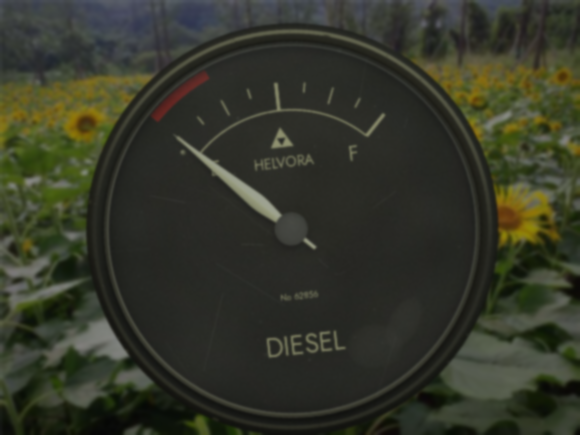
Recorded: 0
